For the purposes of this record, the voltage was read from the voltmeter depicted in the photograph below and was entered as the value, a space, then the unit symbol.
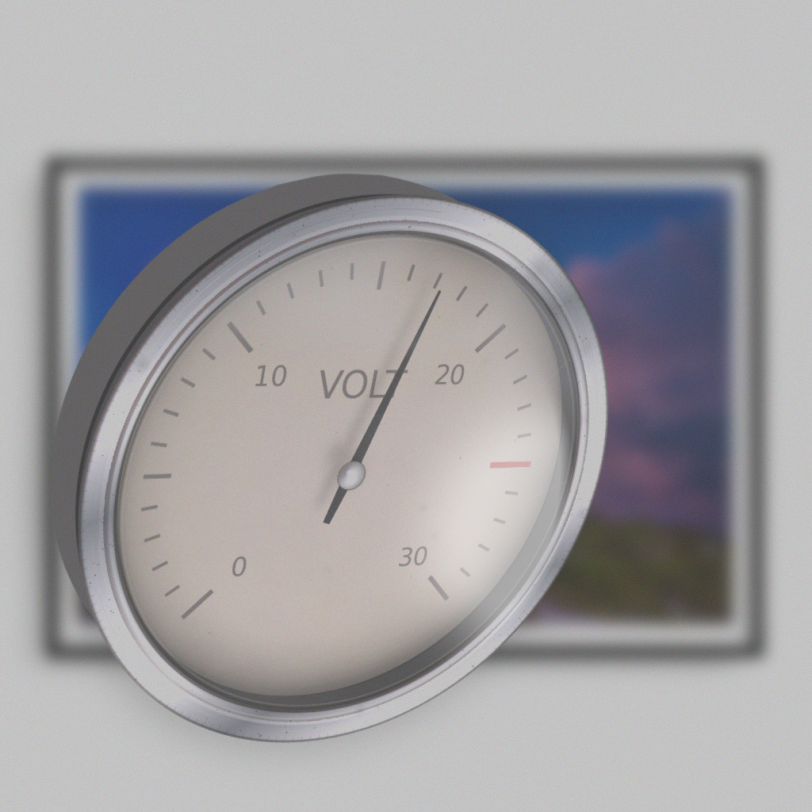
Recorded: 17 V
